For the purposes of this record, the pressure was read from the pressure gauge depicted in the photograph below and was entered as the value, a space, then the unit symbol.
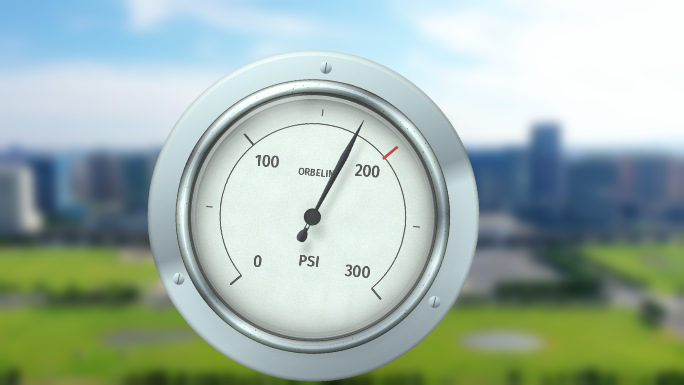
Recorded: 175 psi
